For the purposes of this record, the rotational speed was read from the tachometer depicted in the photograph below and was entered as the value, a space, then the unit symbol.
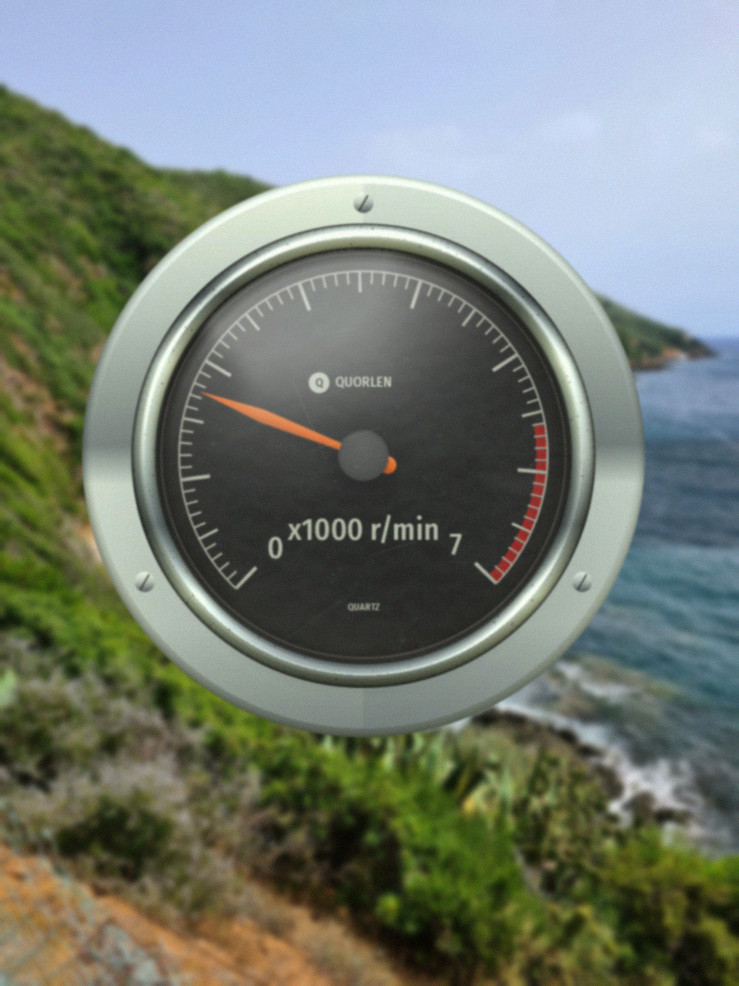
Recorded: 1750 rpm
